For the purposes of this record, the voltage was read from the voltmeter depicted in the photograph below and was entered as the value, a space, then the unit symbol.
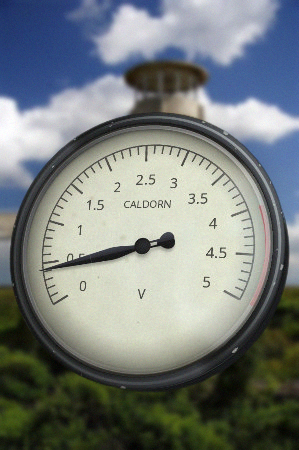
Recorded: 0.4 V
